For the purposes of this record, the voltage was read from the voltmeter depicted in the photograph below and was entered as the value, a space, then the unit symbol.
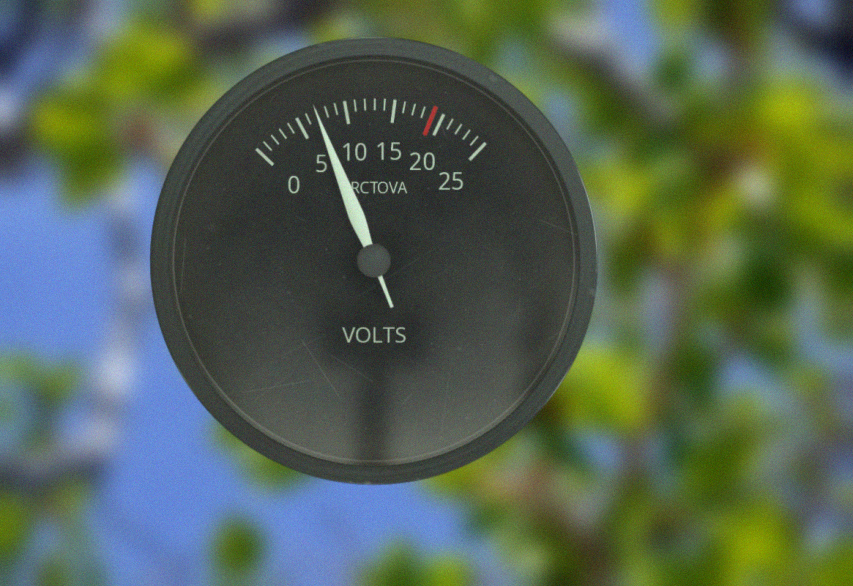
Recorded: 7 V
